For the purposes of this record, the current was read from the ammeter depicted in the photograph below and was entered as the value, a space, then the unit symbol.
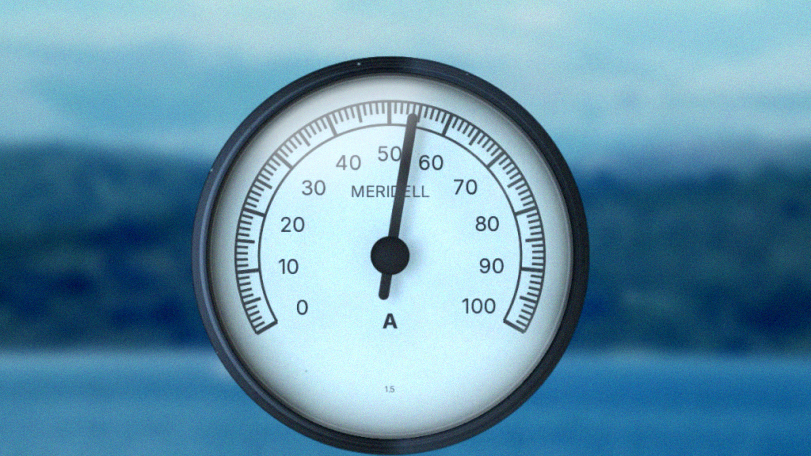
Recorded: 54 A
